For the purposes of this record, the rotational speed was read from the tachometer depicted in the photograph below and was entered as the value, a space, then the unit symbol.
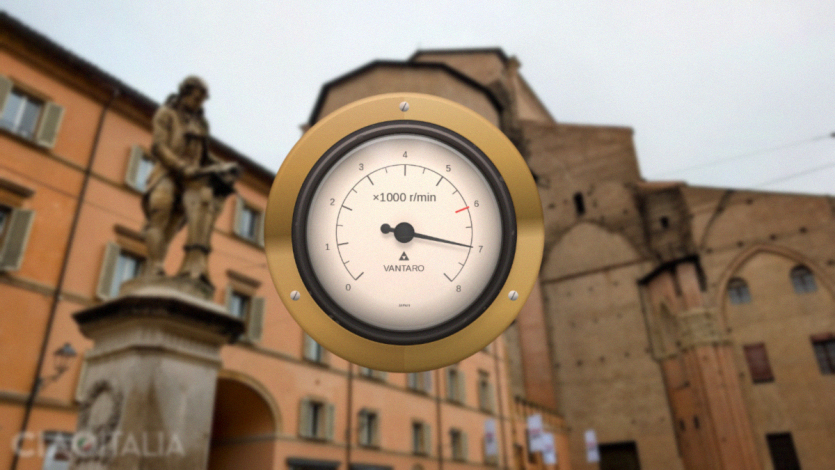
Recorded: 7000 rpm
